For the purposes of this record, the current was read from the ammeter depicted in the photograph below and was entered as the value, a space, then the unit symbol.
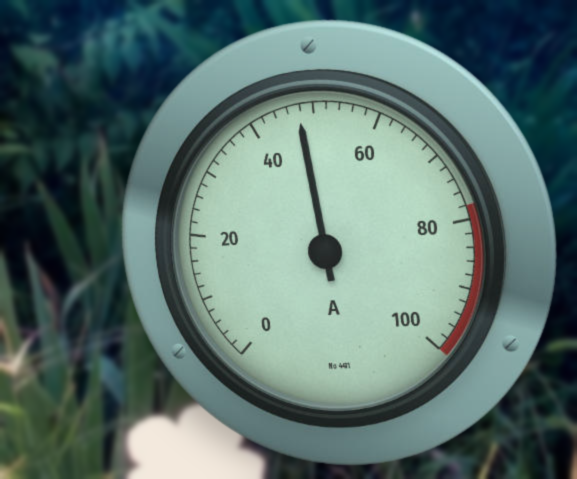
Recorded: 48 A
